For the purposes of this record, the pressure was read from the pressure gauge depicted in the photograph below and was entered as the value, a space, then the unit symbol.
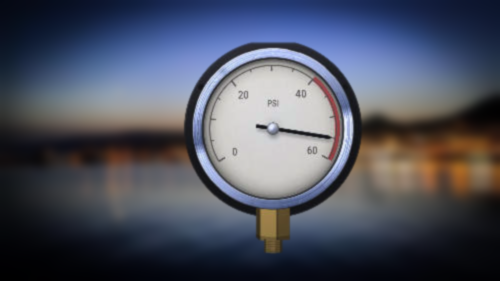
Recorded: 55 psi
